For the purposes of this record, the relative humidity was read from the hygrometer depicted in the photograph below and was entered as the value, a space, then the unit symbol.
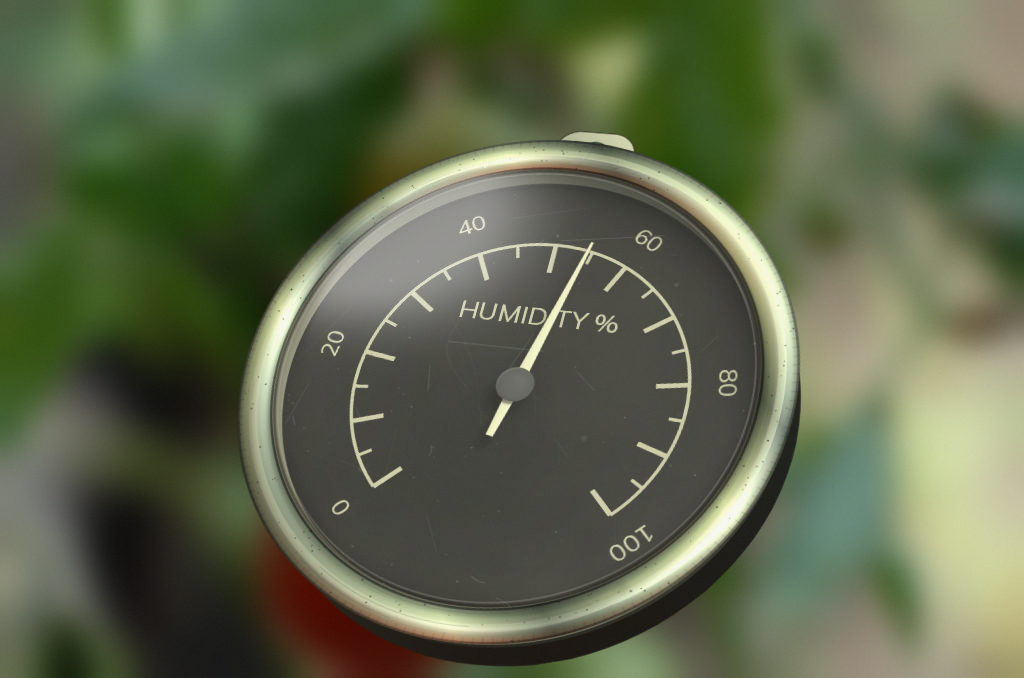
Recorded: 55 %
